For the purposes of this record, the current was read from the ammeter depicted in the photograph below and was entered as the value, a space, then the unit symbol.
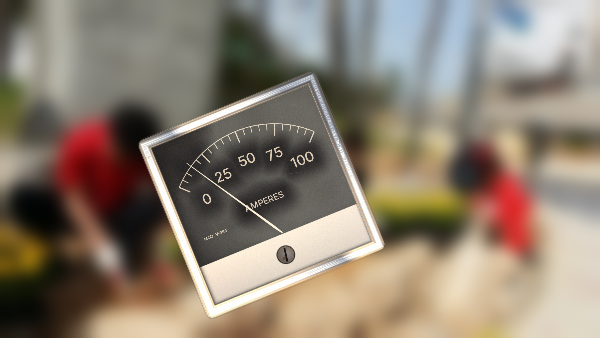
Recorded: 15 A
